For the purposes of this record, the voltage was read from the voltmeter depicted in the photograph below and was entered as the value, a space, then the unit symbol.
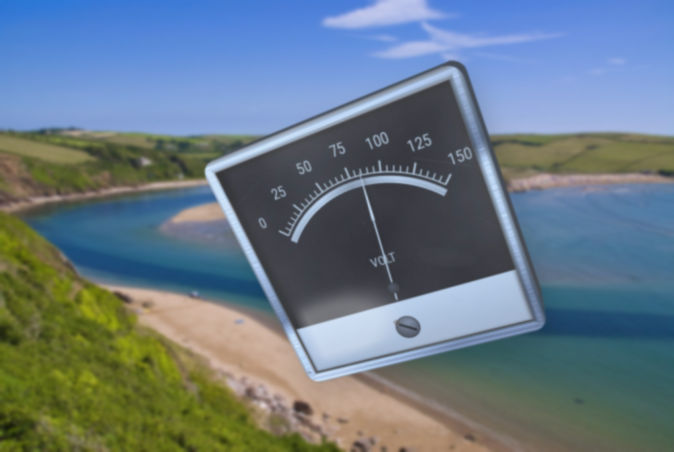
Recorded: 85 V
